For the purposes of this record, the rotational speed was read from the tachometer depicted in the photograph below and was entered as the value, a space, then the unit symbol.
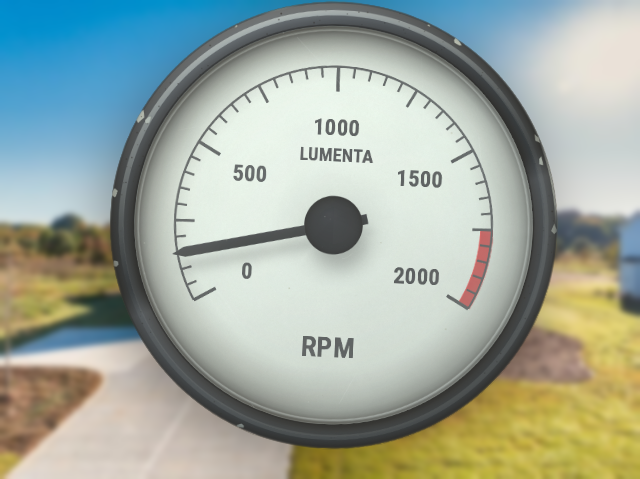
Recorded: 150 rpm
